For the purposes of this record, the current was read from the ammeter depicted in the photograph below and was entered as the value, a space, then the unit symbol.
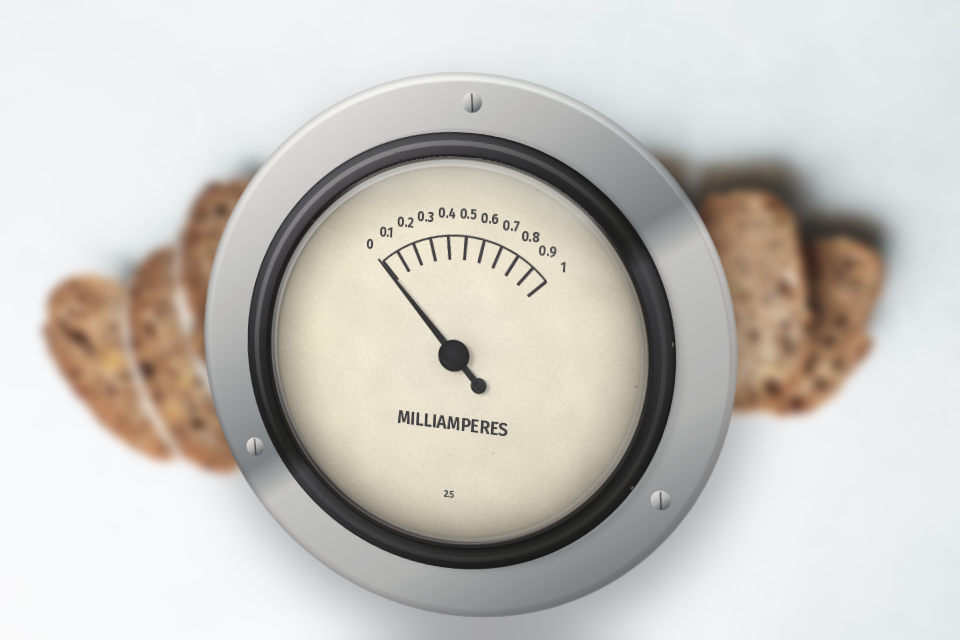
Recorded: 0 mA
